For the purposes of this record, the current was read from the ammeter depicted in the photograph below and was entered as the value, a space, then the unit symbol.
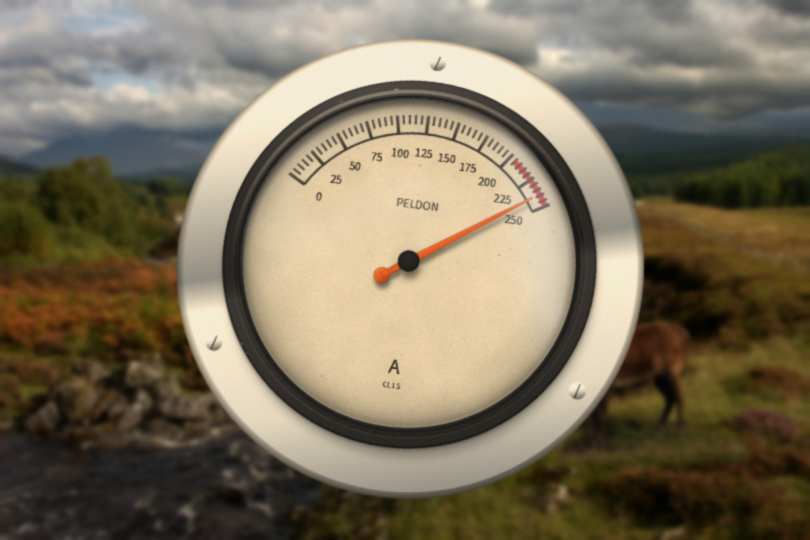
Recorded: 240 A
